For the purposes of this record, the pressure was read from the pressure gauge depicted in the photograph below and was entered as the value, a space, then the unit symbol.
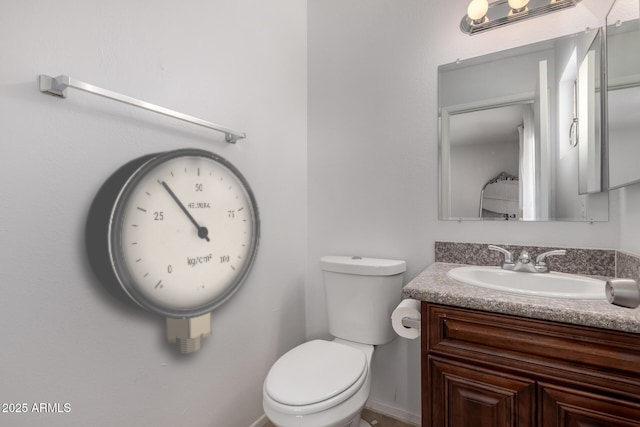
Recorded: 35 kg/cm²
